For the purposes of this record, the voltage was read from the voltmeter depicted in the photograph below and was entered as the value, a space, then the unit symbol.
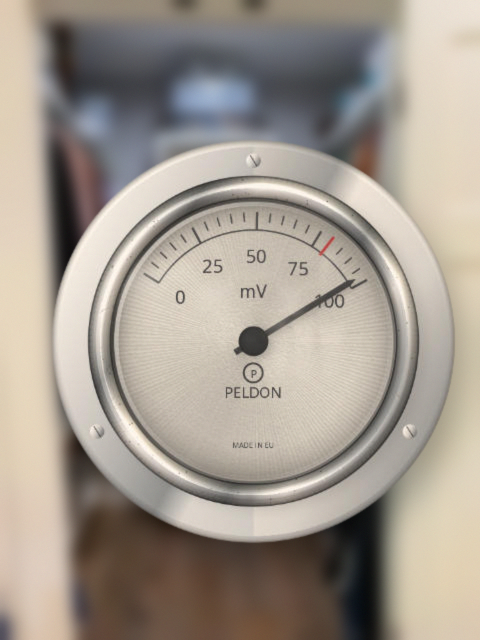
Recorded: 97.5 mV
